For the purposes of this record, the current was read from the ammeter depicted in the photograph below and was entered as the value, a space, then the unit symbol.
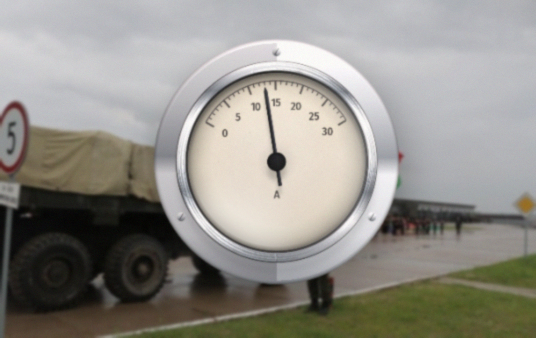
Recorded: 13 A
